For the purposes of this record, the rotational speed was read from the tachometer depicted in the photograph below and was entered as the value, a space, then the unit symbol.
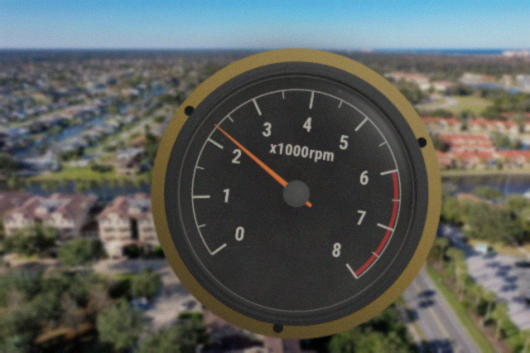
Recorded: 2250 rpm
